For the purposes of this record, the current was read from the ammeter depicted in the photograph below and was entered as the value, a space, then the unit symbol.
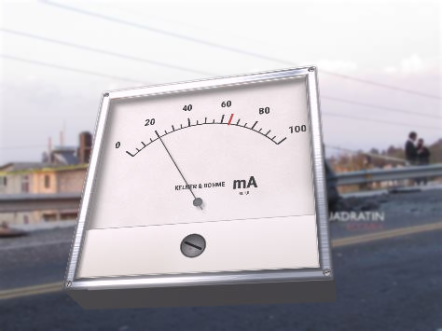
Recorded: 20 mA
